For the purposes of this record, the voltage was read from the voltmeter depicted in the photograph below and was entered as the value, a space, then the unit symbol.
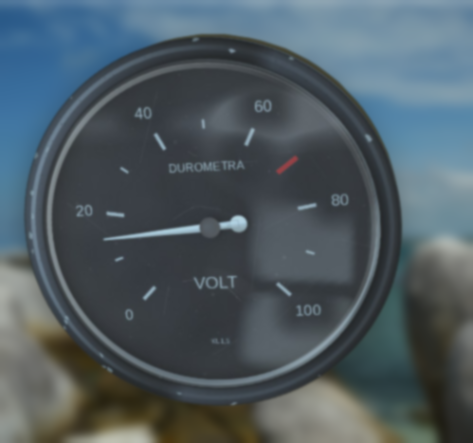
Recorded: 15 V
